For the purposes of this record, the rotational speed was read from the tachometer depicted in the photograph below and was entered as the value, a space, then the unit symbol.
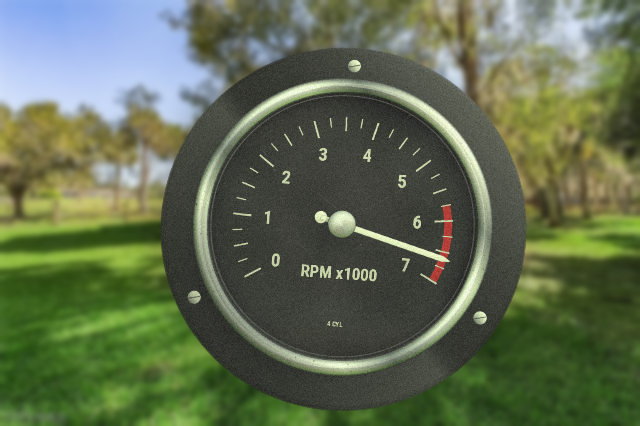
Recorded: 6625 rpm
